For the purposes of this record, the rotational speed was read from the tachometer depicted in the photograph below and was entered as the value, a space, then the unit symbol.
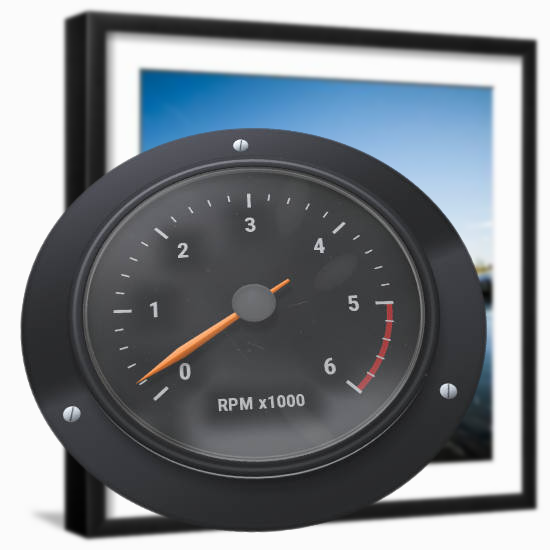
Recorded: 200 rpm
